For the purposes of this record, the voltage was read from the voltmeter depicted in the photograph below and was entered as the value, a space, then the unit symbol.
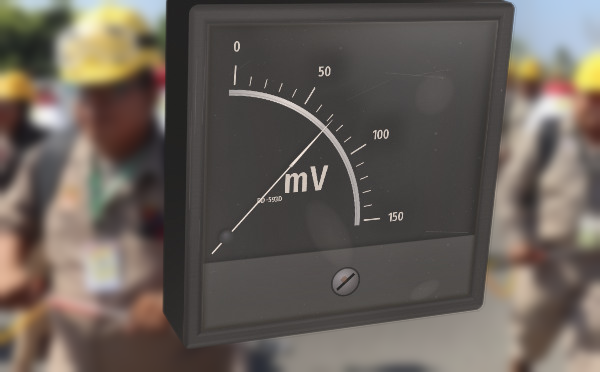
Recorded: 70 mV
